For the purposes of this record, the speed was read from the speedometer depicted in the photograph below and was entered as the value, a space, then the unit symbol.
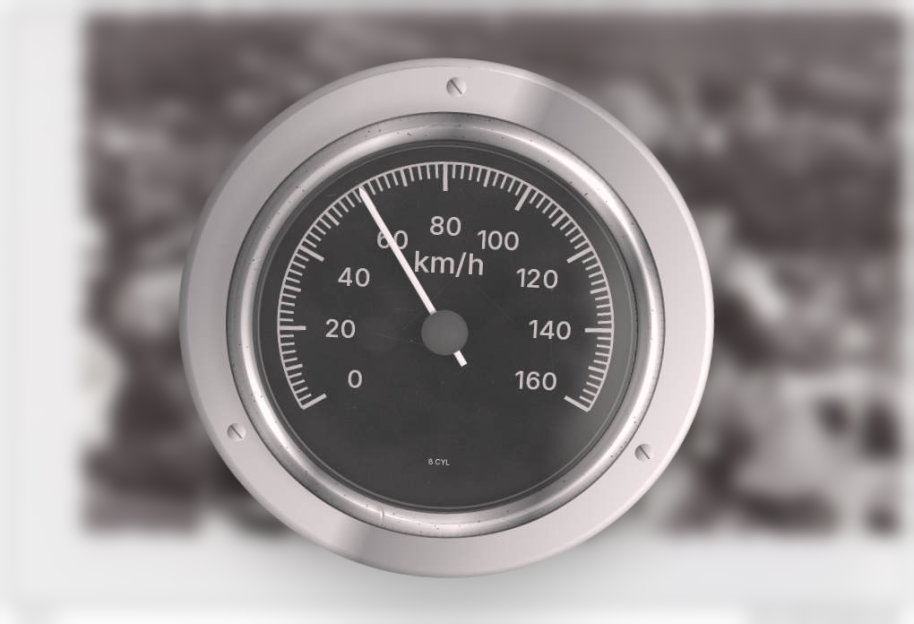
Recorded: 60 km/h
